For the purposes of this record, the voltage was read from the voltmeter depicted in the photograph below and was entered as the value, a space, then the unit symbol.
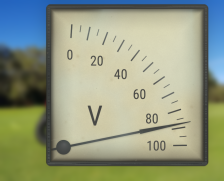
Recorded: 87.5 V
